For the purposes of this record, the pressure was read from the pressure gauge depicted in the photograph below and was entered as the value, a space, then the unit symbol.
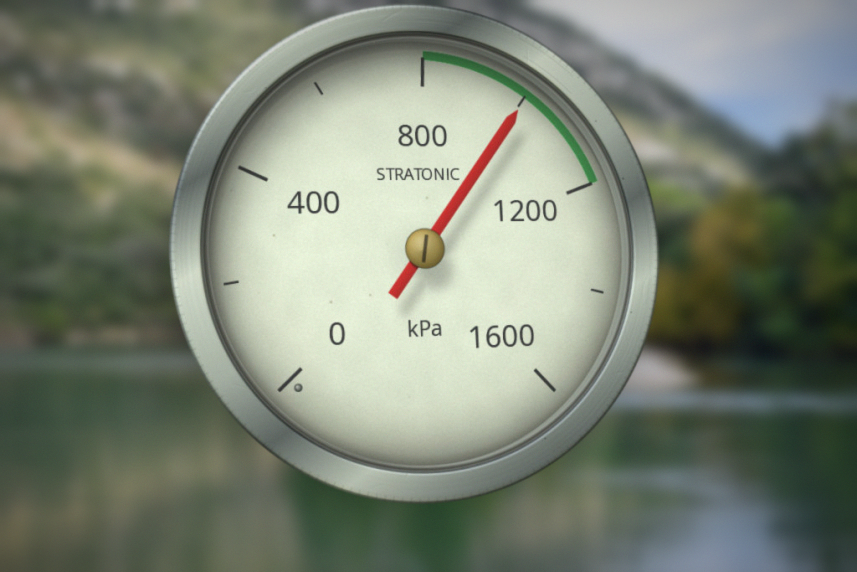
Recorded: 1000 kPa
